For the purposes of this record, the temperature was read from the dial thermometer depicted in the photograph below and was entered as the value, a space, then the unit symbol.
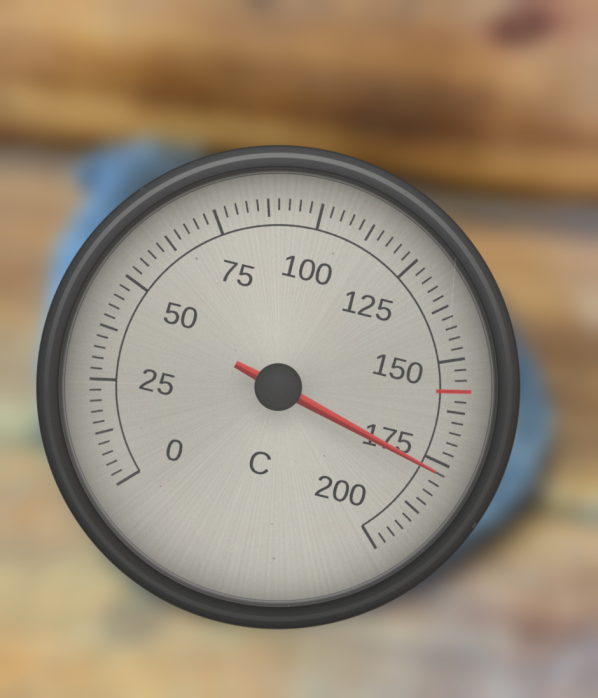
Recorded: 177.5 °C
